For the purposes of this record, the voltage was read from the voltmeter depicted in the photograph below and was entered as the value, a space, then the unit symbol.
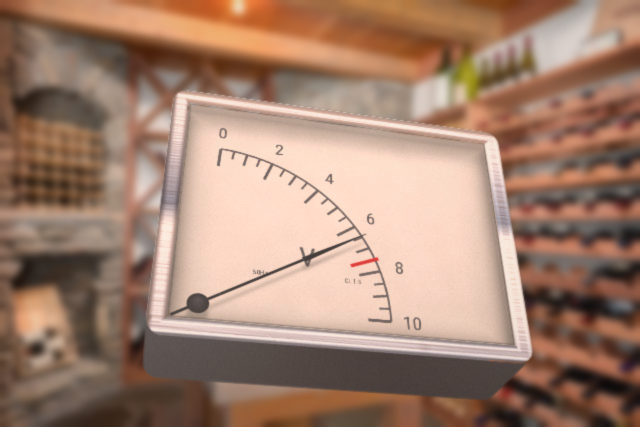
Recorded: 6.5 V
